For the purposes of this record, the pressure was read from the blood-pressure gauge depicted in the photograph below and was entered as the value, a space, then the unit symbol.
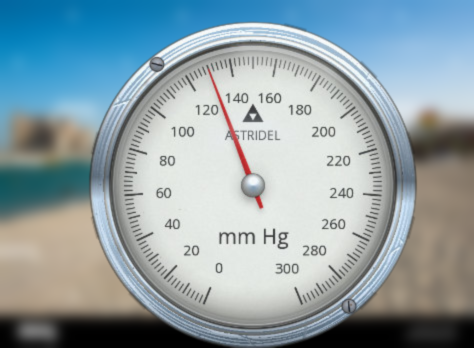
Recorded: 130 mmHg
